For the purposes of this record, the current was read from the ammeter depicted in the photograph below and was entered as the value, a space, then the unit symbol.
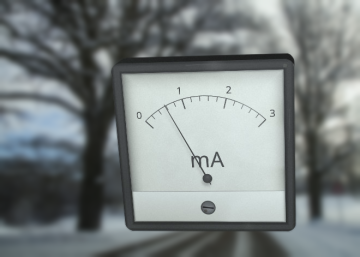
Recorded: 0.6 mA
